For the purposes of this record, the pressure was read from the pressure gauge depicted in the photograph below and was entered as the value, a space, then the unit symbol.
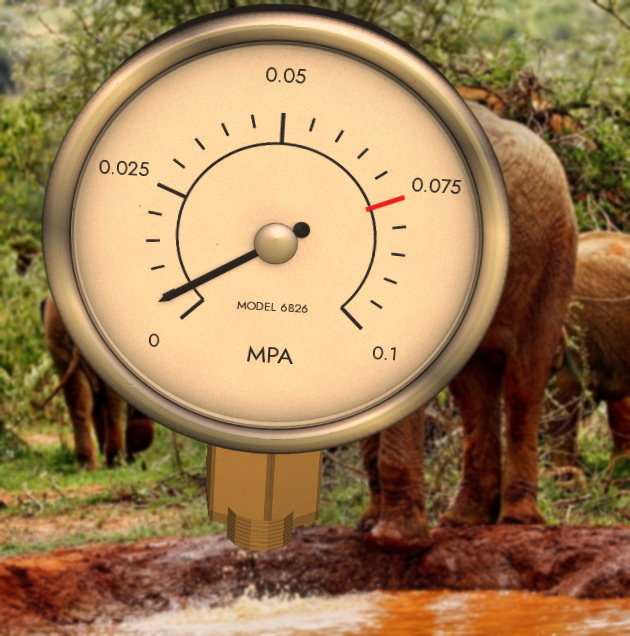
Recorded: 0.005 MPa
